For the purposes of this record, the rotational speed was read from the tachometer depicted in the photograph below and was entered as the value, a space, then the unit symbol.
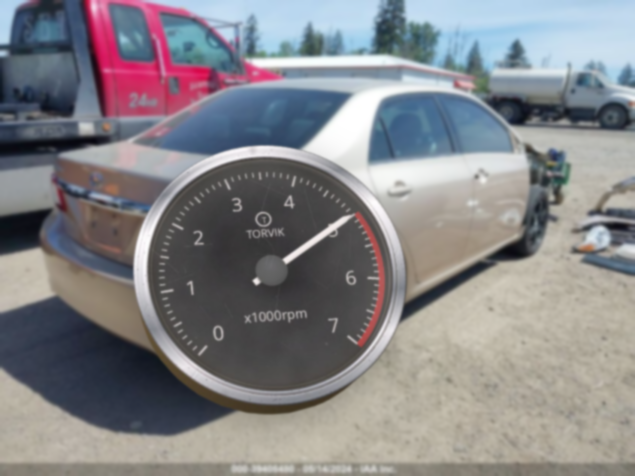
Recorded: 5000 rpm
